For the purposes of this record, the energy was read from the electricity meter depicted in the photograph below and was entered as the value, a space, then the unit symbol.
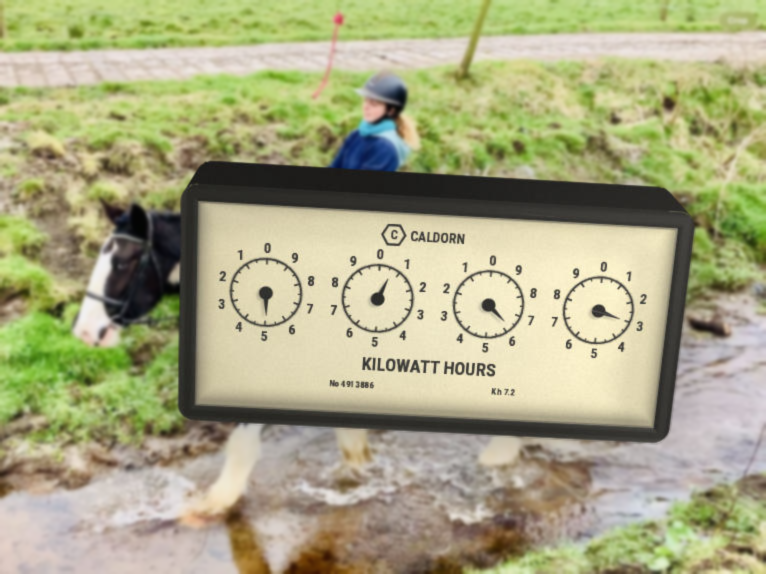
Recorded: 5063 kWh
